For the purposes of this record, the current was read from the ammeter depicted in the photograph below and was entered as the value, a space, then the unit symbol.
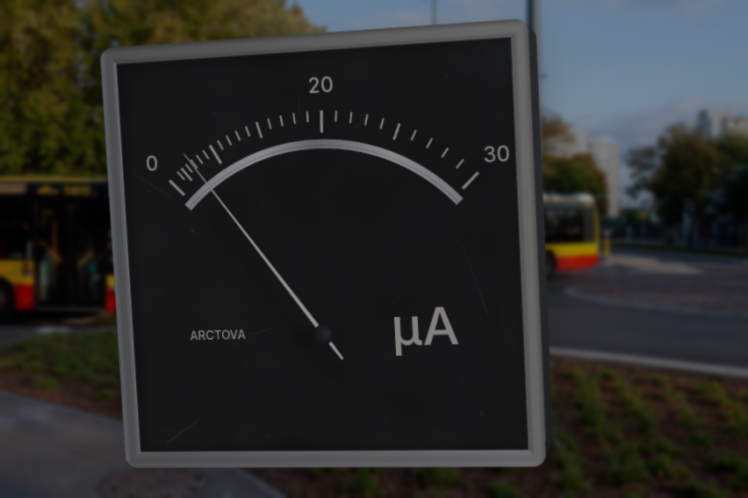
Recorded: 7 µA
